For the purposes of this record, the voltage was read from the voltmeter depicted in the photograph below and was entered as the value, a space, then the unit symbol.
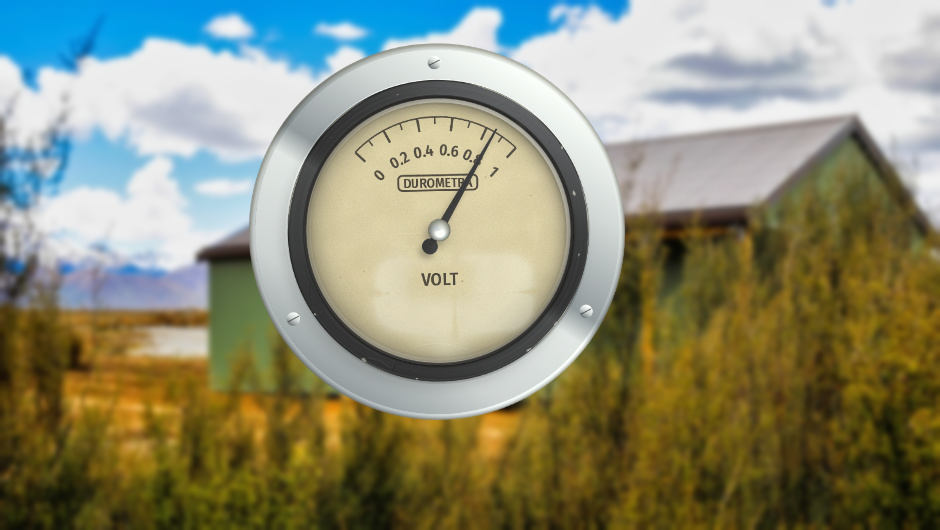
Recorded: 0.85 V
